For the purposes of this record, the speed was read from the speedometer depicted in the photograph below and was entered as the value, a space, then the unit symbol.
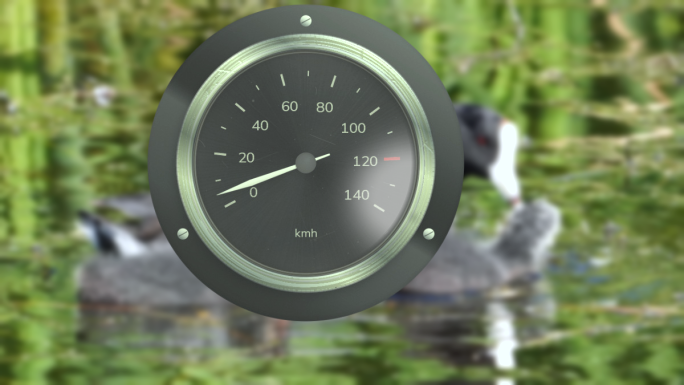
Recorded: 5 km/h
